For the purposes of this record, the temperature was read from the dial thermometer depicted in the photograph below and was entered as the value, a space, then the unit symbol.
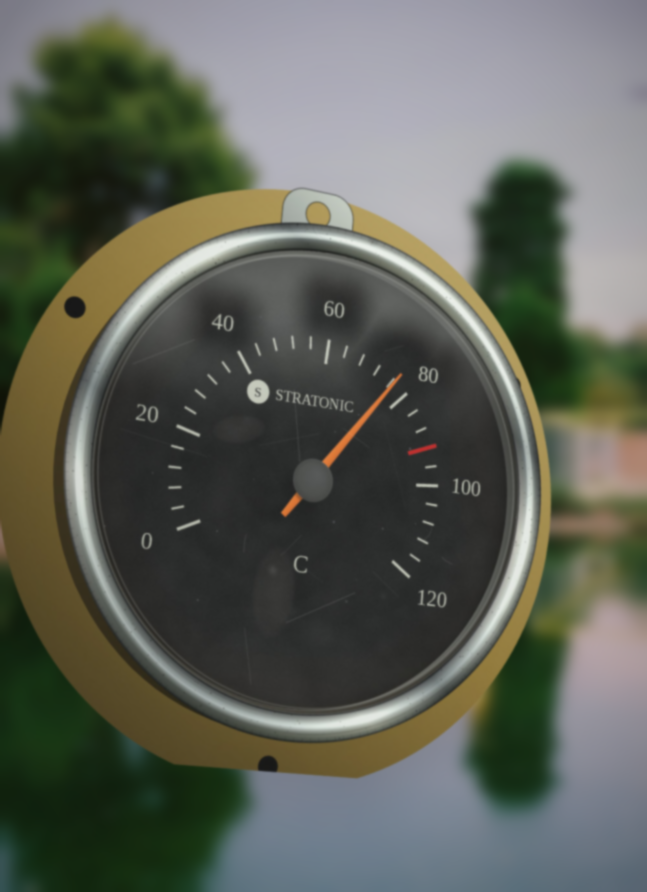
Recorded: 76 °C
